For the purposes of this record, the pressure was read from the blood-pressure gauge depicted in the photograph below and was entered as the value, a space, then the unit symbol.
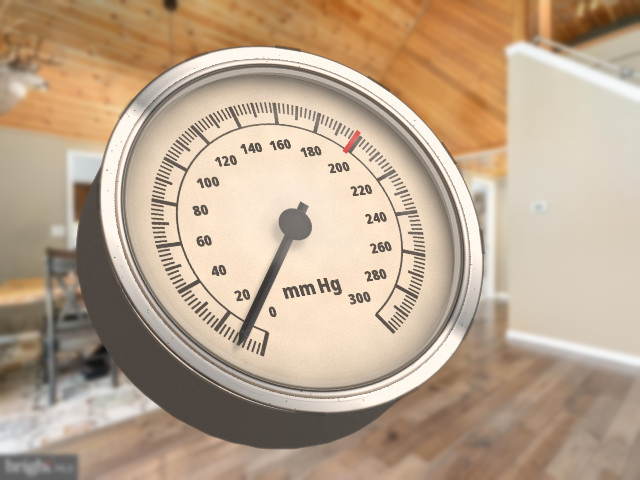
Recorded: 10 mmHg
